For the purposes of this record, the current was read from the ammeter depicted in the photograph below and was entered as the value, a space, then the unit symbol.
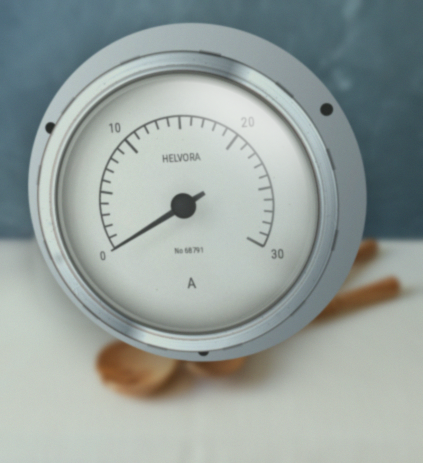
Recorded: 0 A
